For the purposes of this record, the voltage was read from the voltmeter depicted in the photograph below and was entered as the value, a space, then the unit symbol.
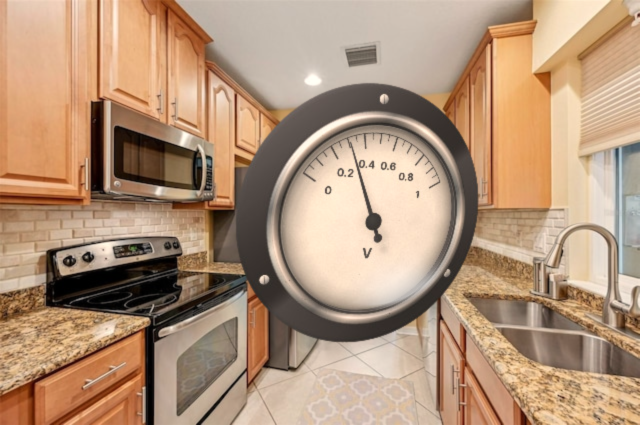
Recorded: 0.3 V
